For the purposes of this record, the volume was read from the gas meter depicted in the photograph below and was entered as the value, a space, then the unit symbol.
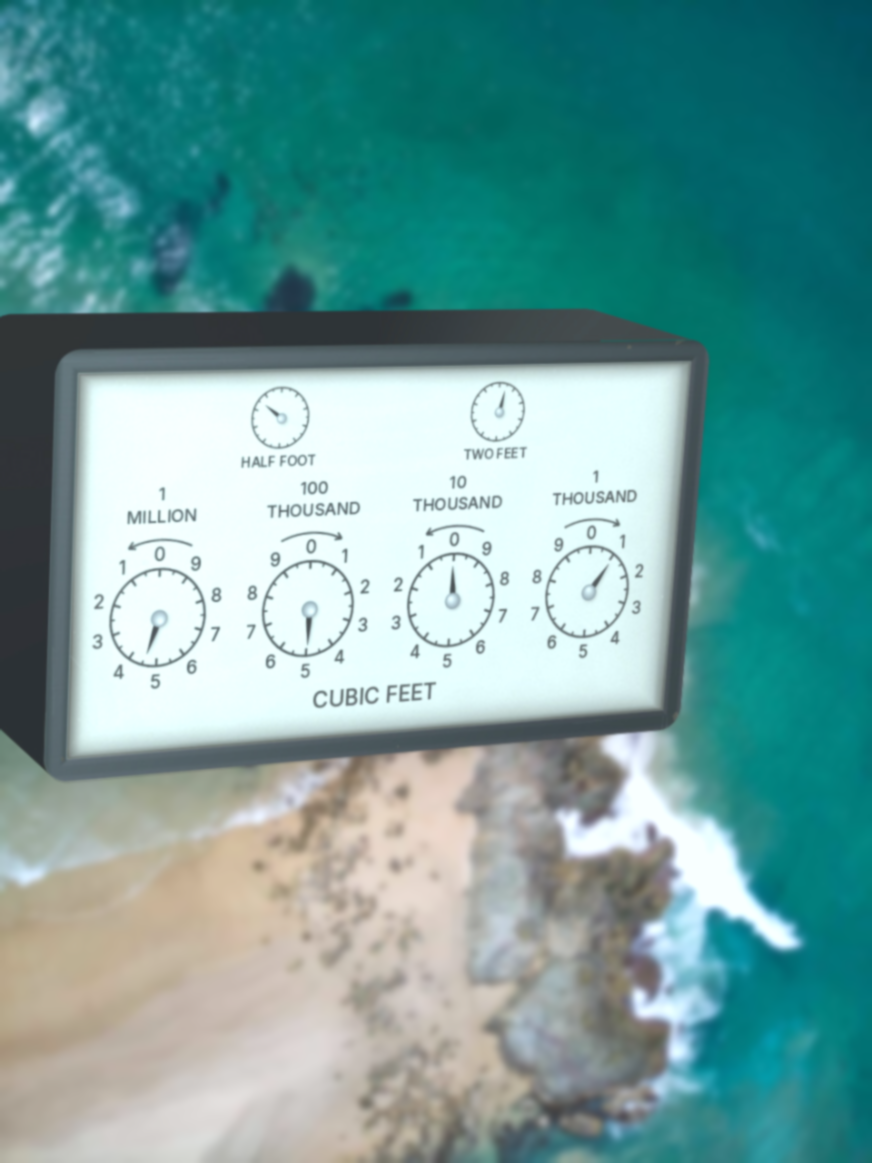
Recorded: 450100 ft³
